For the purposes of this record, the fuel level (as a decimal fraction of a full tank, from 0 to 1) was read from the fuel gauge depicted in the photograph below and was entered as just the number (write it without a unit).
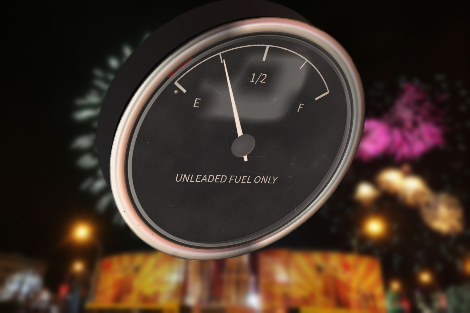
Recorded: 0.25
